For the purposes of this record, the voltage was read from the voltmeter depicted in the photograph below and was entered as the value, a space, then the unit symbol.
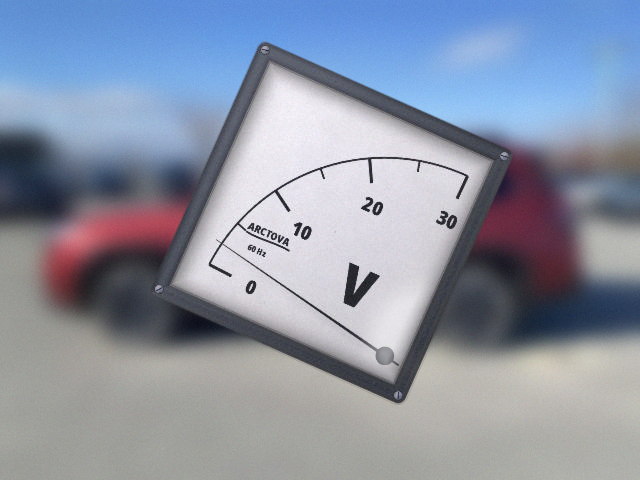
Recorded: 2.5 V
